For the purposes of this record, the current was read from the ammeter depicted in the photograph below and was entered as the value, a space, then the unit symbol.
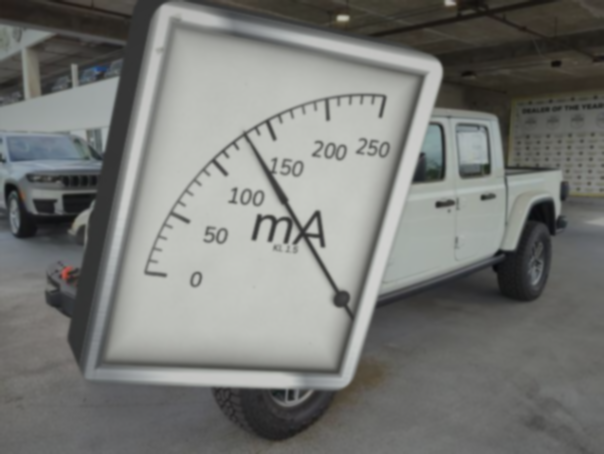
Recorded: 130 mA
